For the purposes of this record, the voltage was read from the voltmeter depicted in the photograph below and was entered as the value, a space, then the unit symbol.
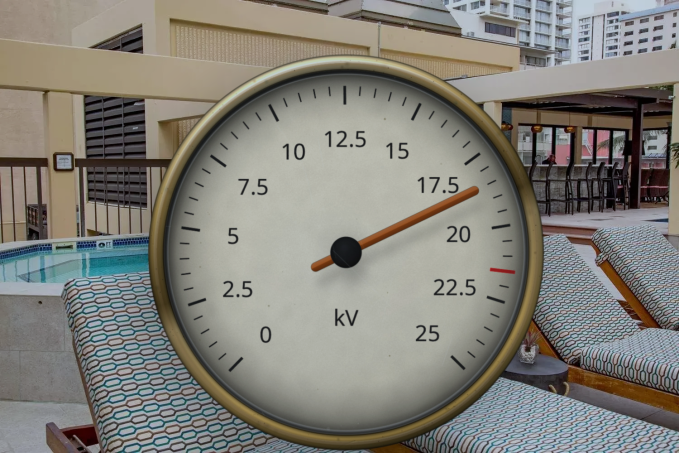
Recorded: 18.5 kV
